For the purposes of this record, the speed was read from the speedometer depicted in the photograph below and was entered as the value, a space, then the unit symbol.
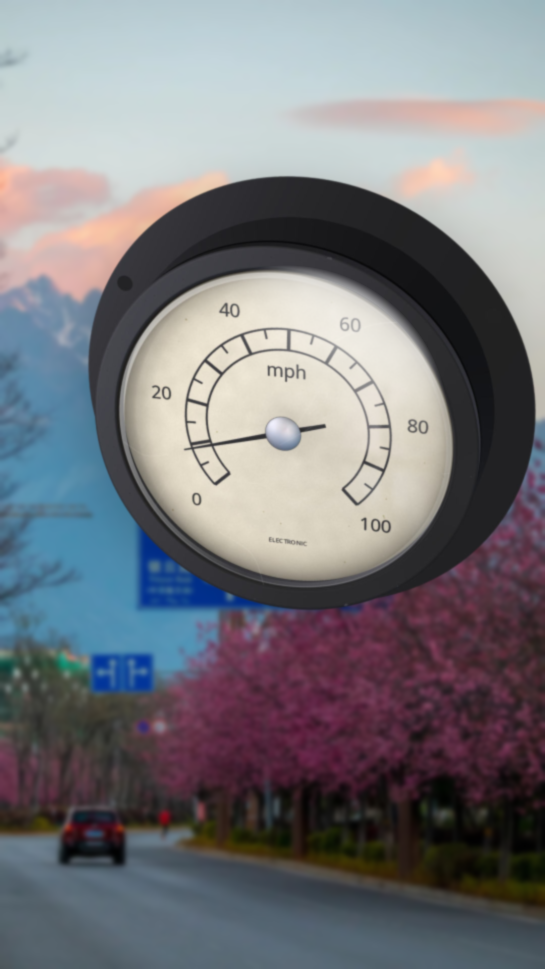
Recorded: 10 mph
